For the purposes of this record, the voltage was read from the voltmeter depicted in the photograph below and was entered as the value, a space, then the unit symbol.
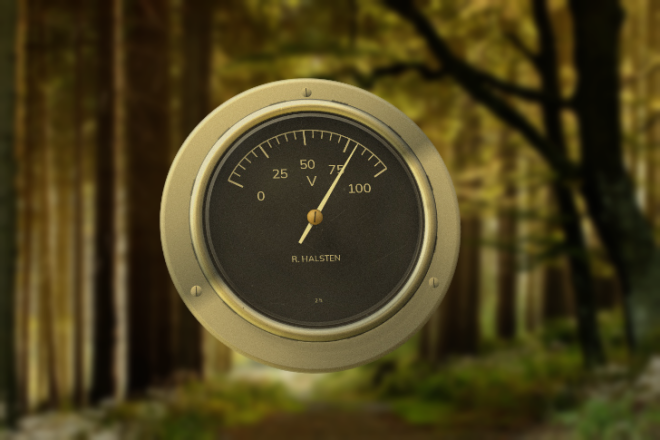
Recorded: 80 V
